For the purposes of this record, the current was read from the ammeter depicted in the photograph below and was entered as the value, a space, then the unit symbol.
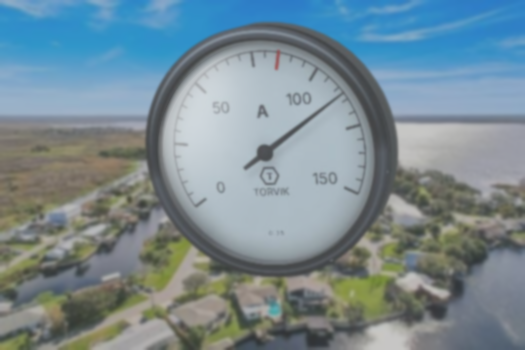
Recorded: 112.5 A
